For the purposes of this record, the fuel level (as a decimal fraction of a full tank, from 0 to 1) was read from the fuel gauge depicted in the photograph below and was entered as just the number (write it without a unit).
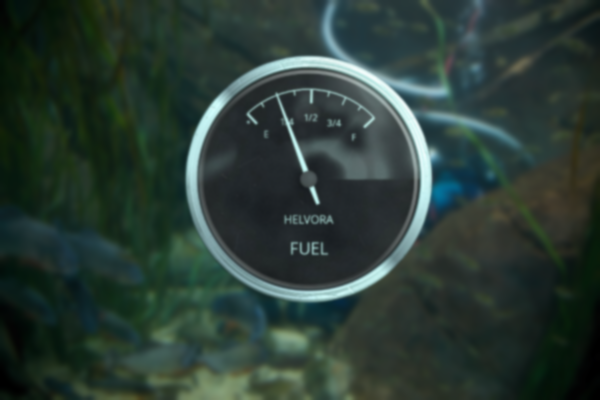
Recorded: 0.25
